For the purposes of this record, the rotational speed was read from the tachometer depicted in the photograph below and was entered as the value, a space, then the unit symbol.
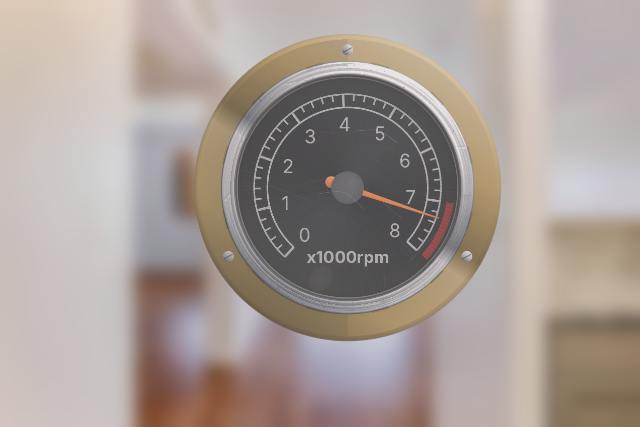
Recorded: 7300 rpm
